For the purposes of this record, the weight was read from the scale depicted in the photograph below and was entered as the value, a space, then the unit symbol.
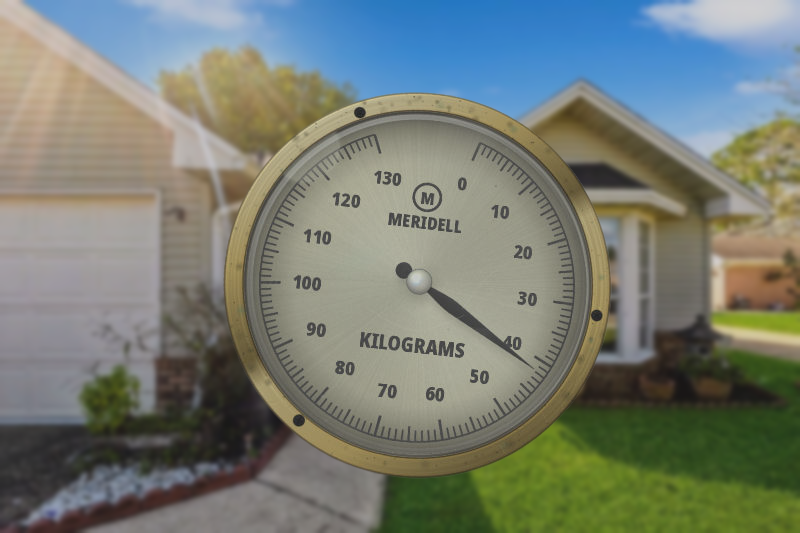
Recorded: 42 kg
